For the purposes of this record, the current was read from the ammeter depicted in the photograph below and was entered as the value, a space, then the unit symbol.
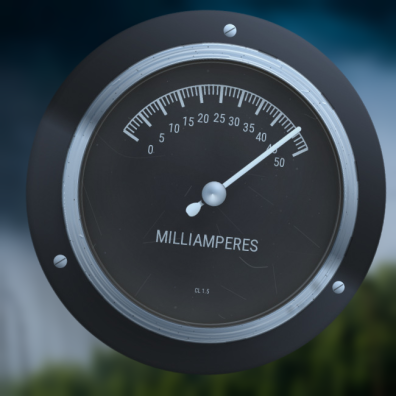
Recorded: 45 mA
